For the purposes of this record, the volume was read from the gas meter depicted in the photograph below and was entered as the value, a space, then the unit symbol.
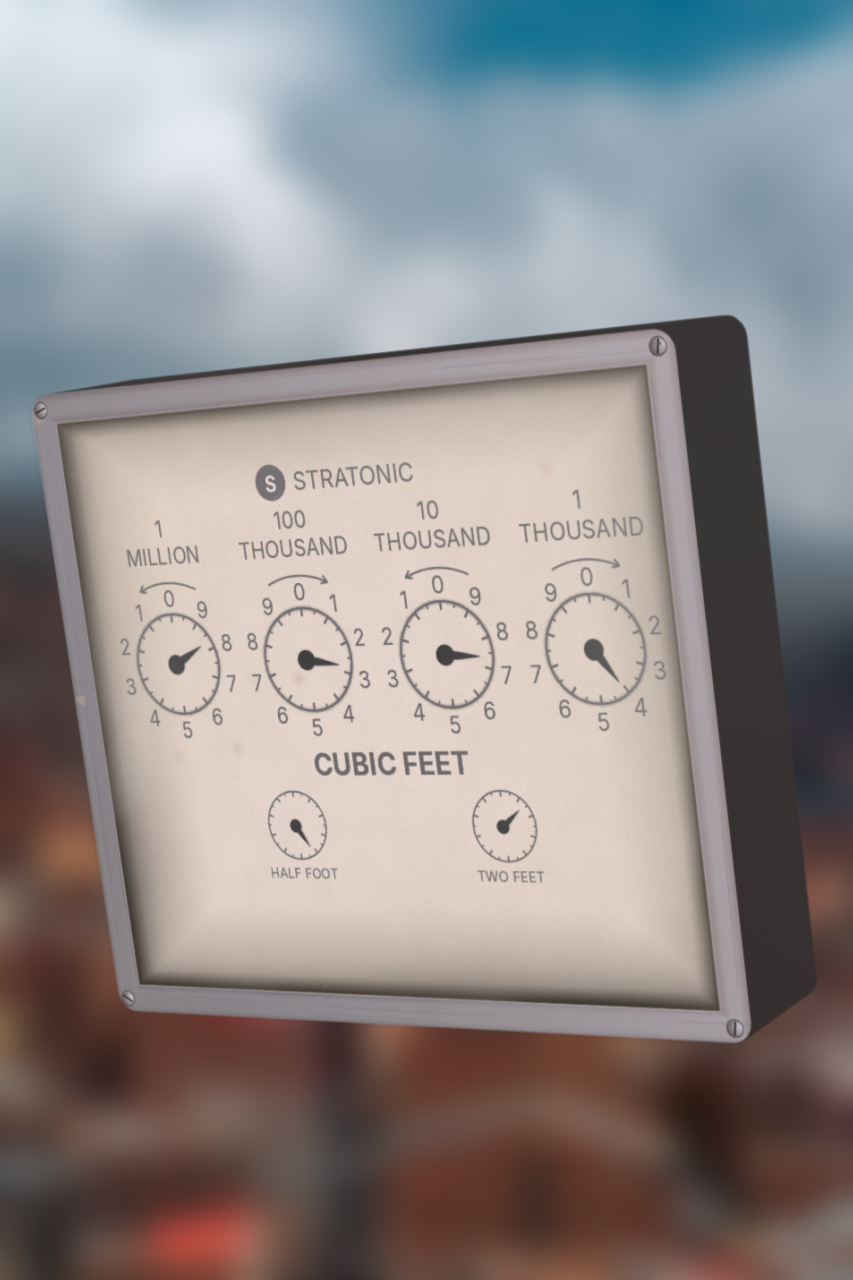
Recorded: 827400 ft³
